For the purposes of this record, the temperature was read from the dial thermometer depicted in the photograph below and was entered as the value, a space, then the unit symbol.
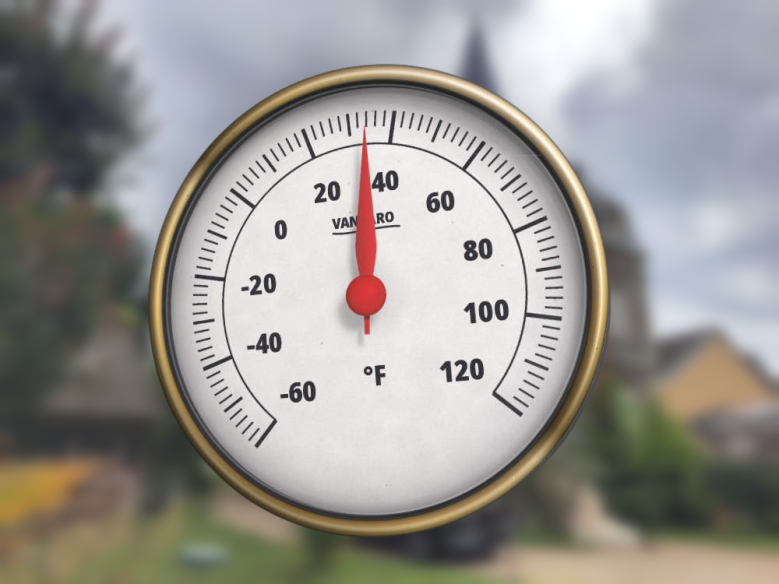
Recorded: 34 °F
